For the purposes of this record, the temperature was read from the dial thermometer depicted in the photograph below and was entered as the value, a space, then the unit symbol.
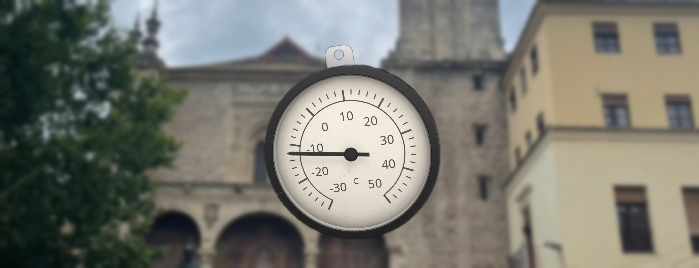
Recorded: -12 °C
